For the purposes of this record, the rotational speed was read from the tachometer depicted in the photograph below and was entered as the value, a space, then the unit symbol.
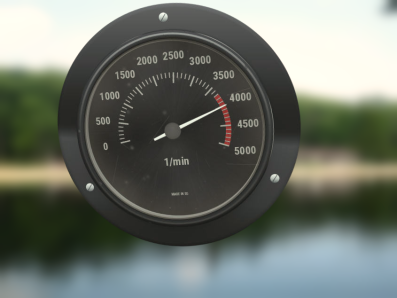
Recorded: 4000 rpm
